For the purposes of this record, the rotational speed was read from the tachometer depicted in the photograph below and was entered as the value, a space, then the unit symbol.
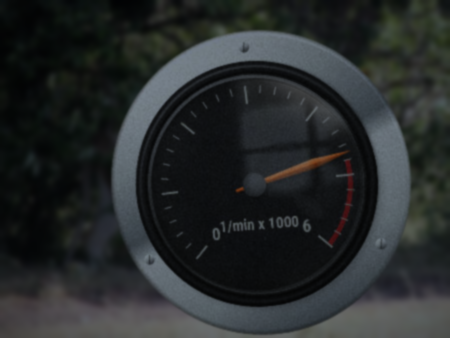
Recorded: 4700 rpm
